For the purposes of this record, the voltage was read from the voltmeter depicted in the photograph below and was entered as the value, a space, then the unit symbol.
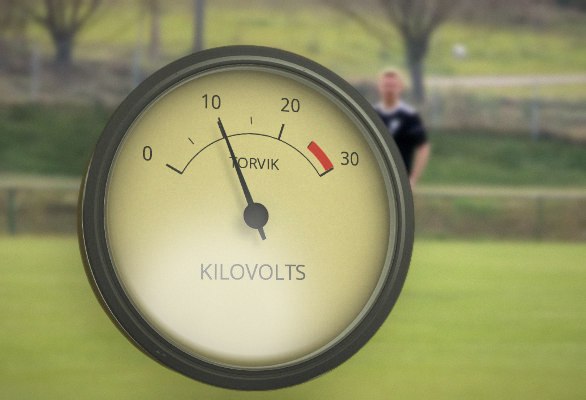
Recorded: 10 kV
